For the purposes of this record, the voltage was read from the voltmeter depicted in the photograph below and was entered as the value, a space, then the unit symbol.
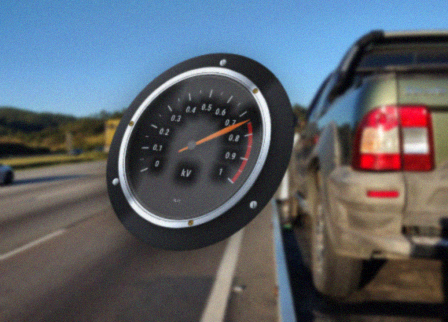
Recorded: 0.75 kV
